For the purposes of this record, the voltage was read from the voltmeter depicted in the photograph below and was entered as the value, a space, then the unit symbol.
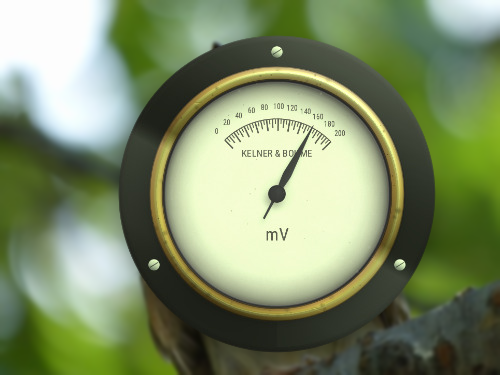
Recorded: 160 mV
